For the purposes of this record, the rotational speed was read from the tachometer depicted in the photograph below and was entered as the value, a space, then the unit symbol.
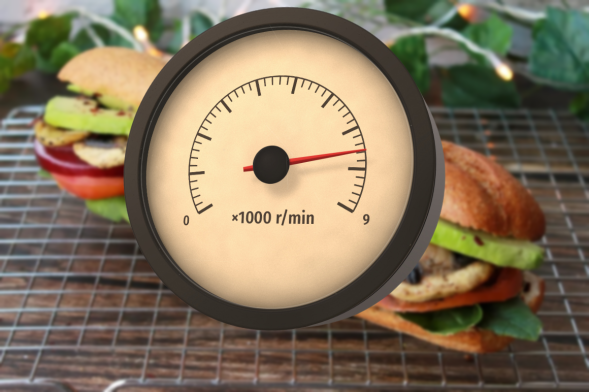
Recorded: 7600 rpm
